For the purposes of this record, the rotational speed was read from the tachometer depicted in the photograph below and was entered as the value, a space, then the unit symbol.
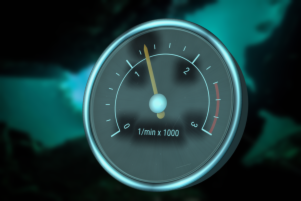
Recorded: 1300 rpm
